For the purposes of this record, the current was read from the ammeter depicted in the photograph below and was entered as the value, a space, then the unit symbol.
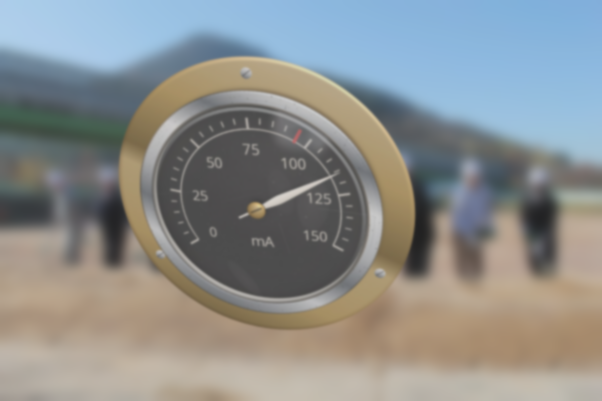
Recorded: 115 mA
